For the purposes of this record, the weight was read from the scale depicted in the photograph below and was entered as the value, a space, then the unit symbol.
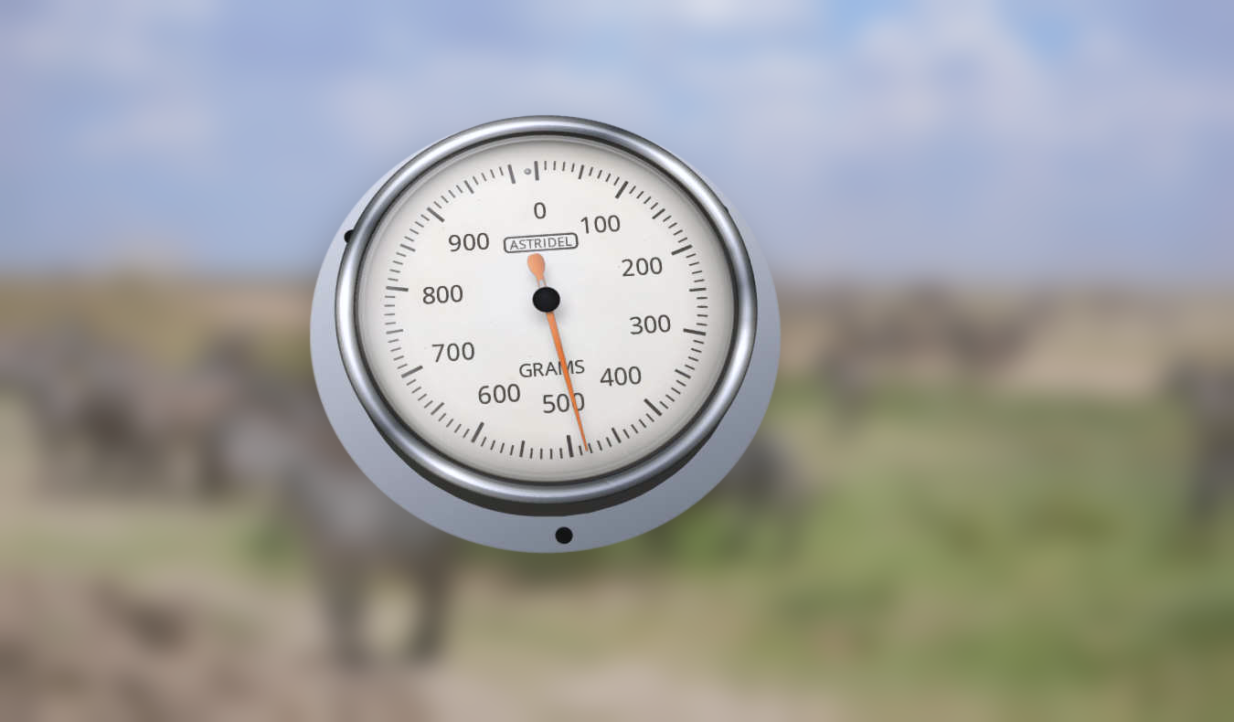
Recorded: 485 g
